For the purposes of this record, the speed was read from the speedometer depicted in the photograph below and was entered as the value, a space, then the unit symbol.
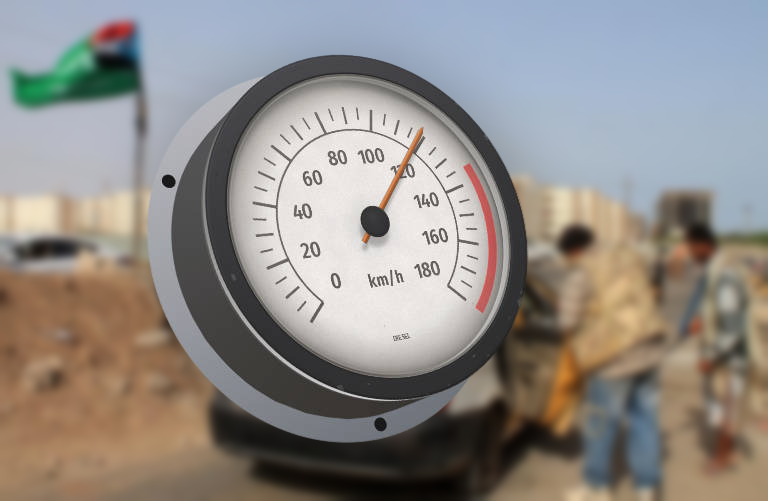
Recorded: 117.5 km/h
